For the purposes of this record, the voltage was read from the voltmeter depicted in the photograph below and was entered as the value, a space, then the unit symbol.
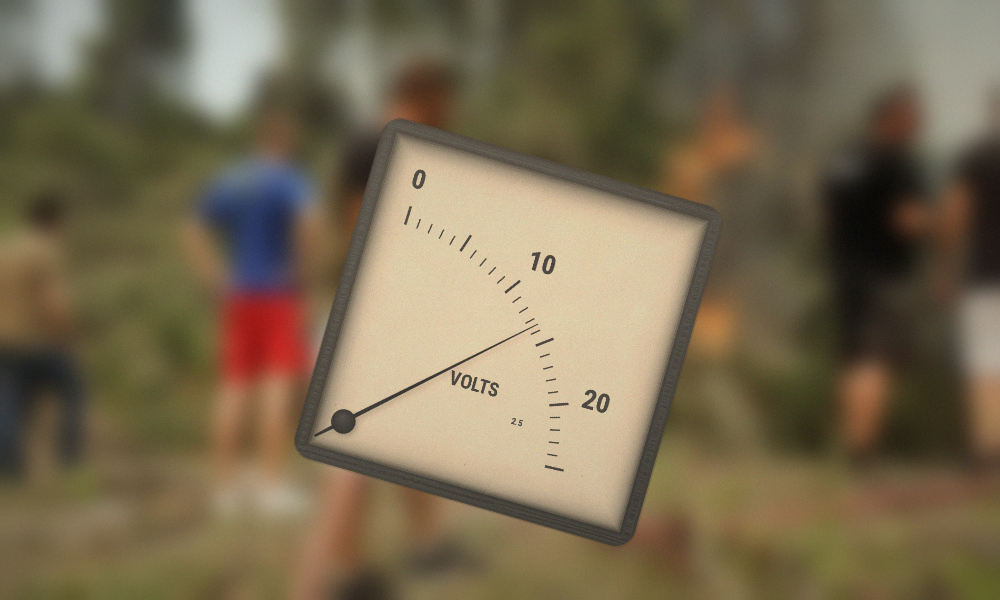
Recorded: 13.5 V
